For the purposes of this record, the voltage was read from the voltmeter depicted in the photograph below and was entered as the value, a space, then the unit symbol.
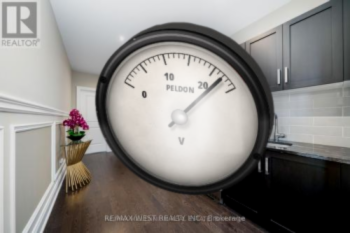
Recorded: 22 V
